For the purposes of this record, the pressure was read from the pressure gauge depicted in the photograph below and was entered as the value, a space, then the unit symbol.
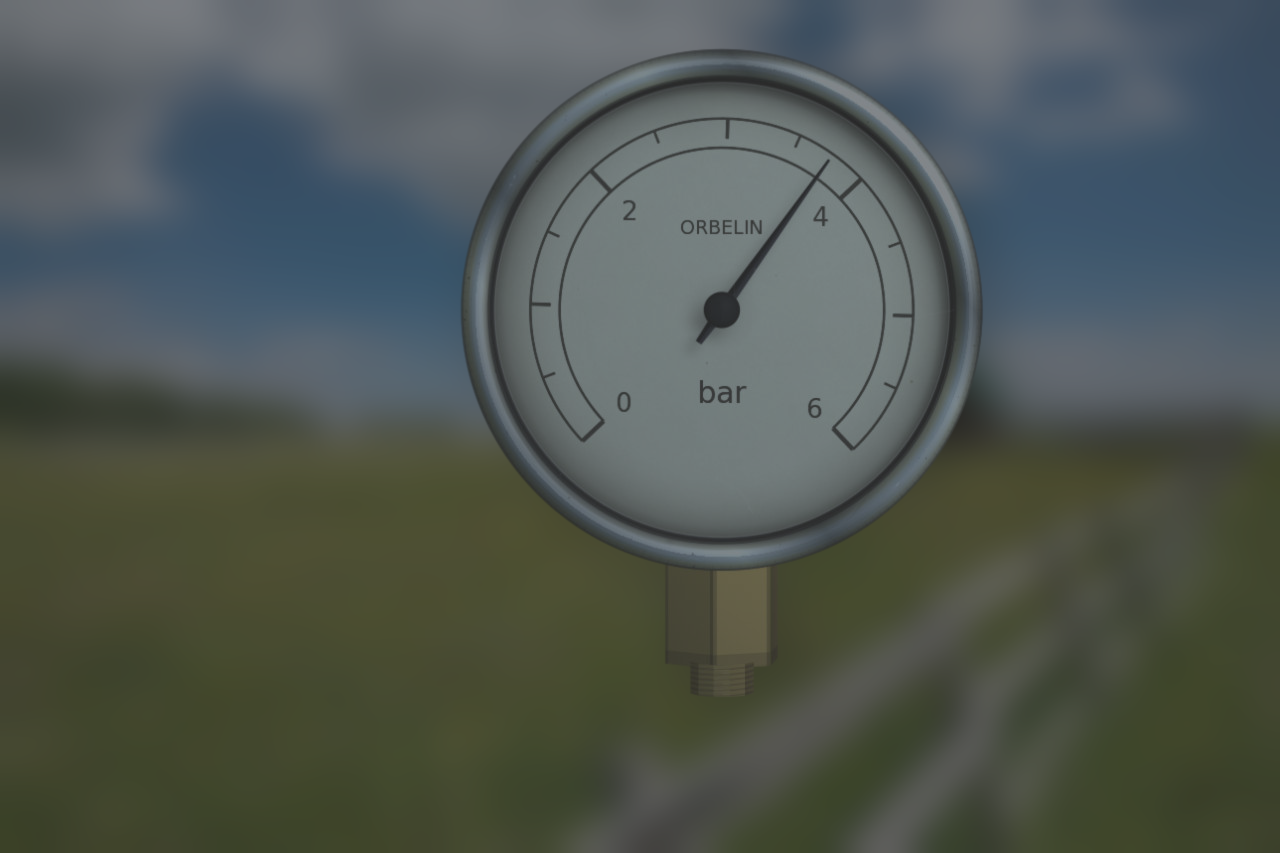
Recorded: 3.75 bar
